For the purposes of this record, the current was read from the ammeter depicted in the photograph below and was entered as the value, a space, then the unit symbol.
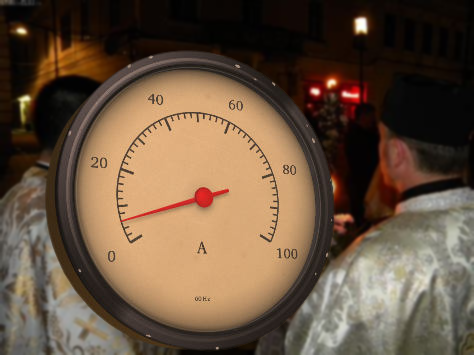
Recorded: 6 A
